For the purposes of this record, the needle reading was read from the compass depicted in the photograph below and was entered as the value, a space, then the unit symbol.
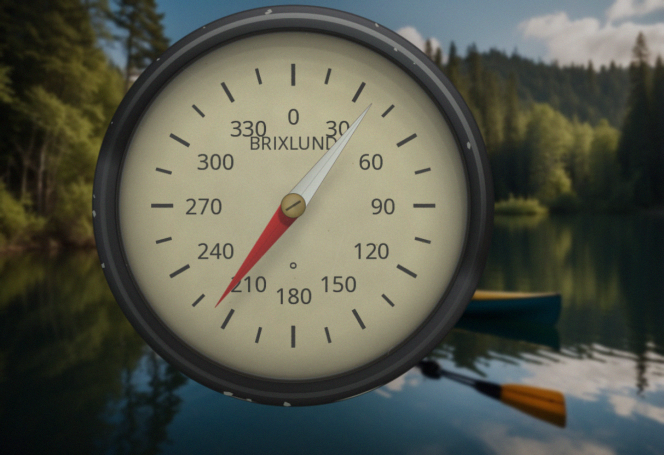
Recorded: 217.5 °
